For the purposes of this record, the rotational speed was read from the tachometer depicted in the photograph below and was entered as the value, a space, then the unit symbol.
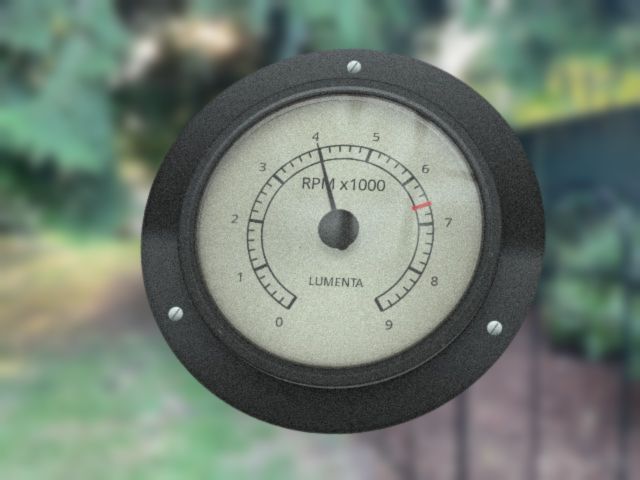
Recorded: 4000 rpm
